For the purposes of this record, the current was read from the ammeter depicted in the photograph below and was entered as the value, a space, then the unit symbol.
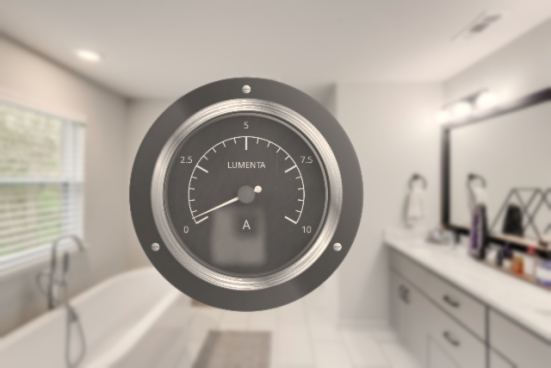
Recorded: 0.25 A
